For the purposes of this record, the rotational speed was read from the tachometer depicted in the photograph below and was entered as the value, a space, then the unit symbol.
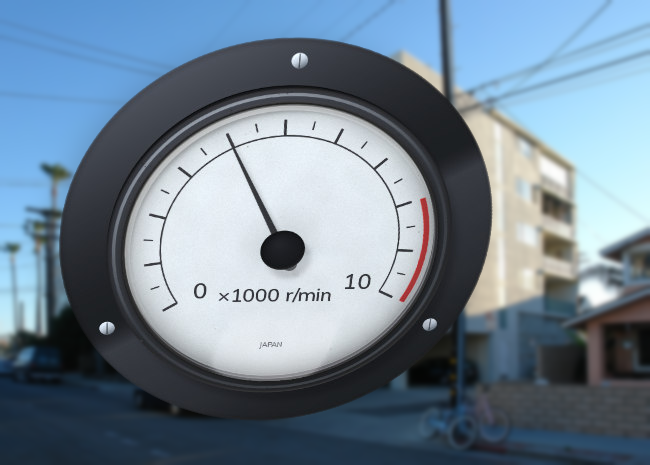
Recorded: 4000 rpm
